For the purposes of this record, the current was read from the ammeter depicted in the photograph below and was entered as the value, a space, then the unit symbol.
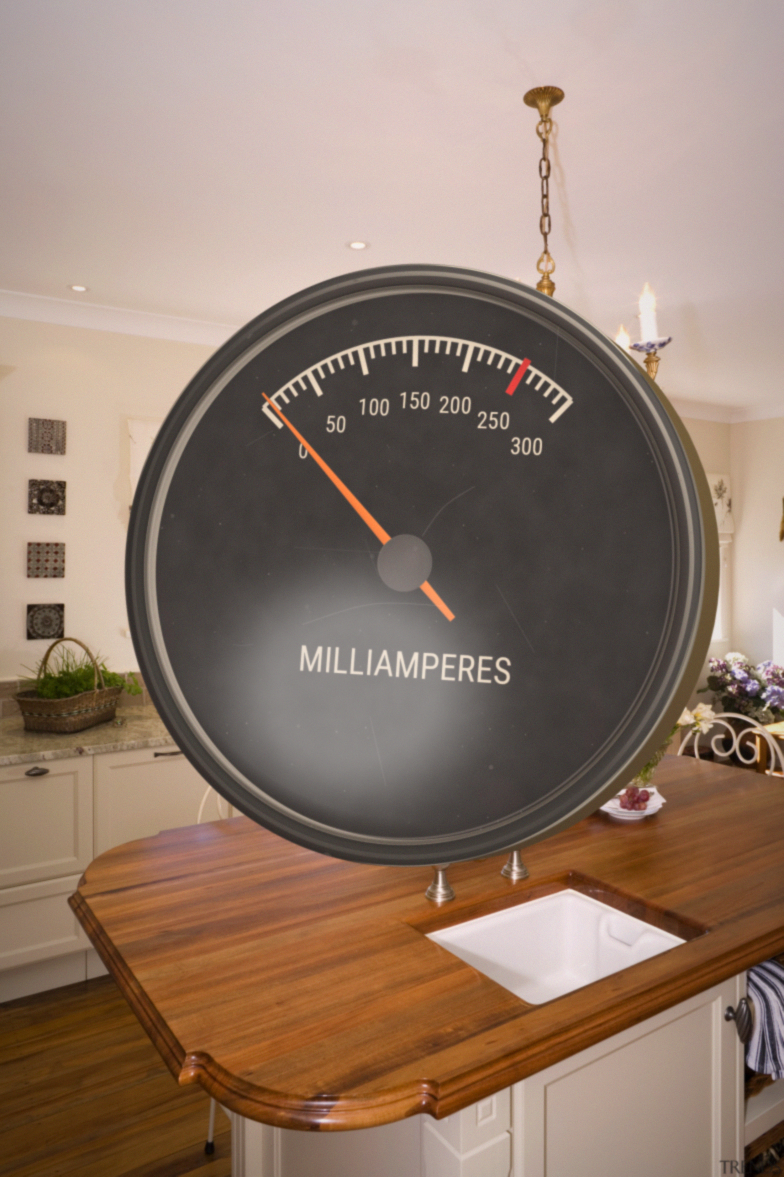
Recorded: 10 mA
